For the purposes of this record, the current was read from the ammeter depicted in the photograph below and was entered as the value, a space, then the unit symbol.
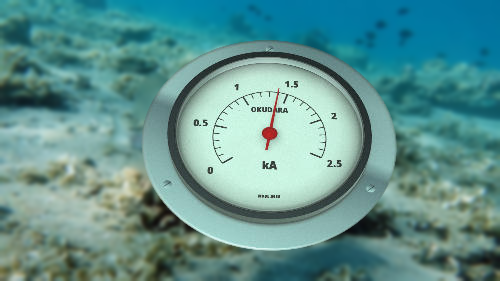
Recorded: 1.4 kA
